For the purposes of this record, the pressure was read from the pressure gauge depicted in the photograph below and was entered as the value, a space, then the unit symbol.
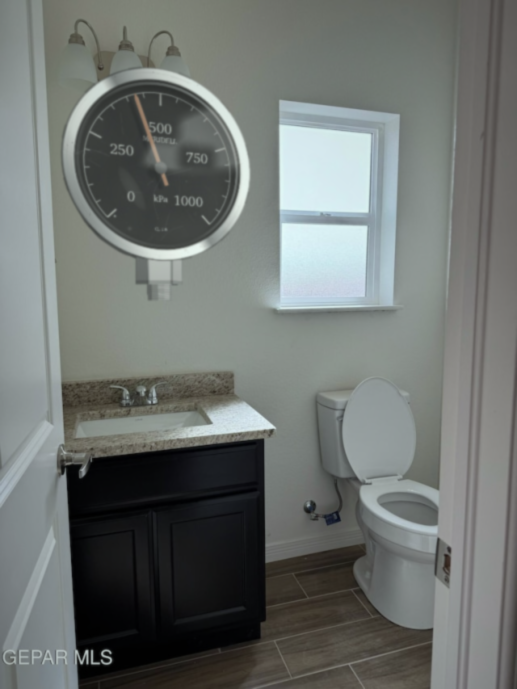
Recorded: 425 kPa
